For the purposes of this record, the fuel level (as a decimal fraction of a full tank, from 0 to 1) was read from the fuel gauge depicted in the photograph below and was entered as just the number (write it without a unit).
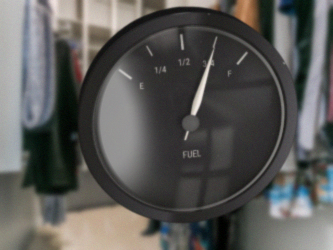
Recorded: 0.75
